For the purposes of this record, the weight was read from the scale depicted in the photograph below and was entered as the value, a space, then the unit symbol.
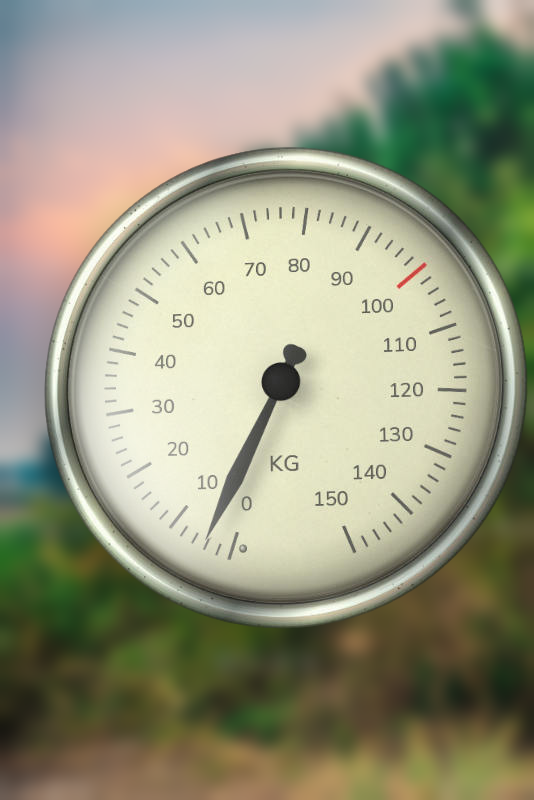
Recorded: 4 kg
